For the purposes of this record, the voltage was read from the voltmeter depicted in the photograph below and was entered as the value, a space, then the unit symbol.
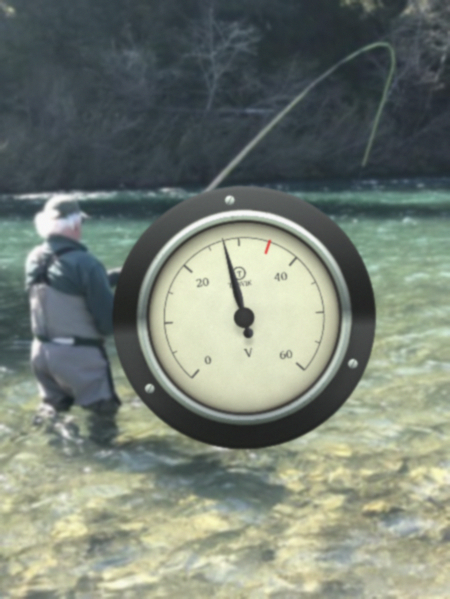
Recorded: 27.5 V
